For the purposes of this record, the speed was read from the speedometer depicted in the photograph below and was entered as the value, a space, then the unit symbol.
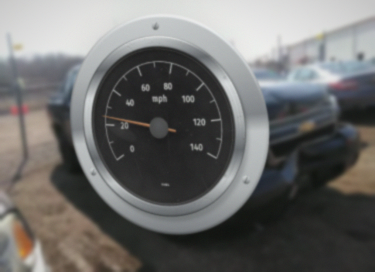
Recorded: 25 mph
